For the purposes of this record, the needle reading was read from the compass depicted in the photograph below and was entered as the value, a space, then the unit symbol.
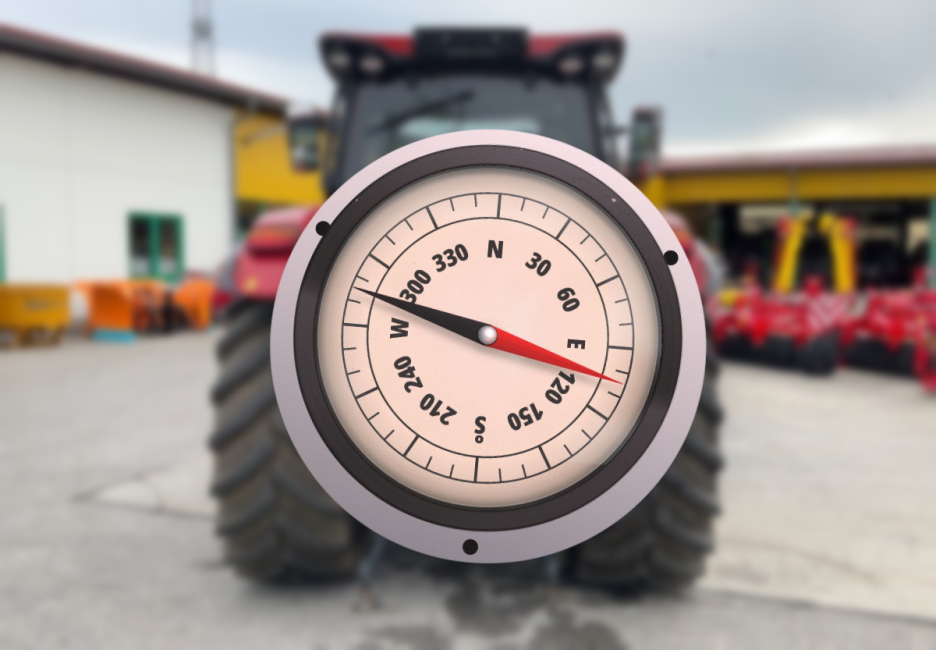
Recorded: 105 °
